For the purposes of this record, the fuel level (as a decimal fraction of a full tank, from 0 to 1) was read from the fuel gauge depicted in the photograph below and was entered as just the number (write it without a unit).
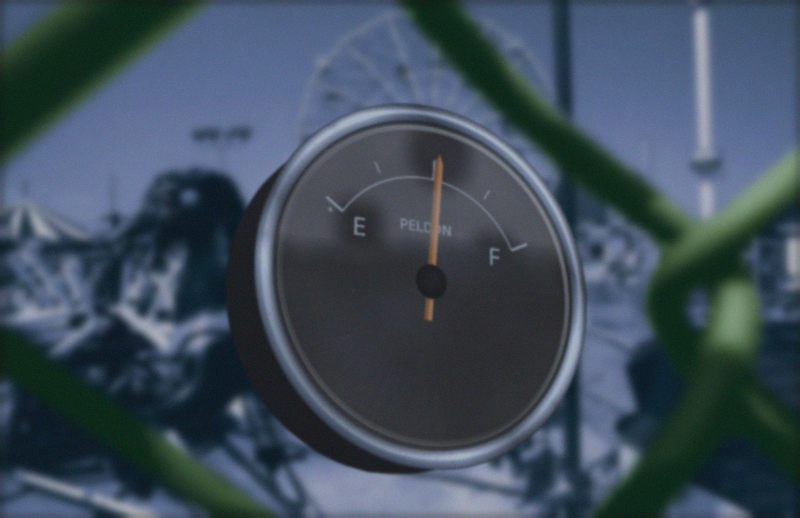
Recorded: 0.5
